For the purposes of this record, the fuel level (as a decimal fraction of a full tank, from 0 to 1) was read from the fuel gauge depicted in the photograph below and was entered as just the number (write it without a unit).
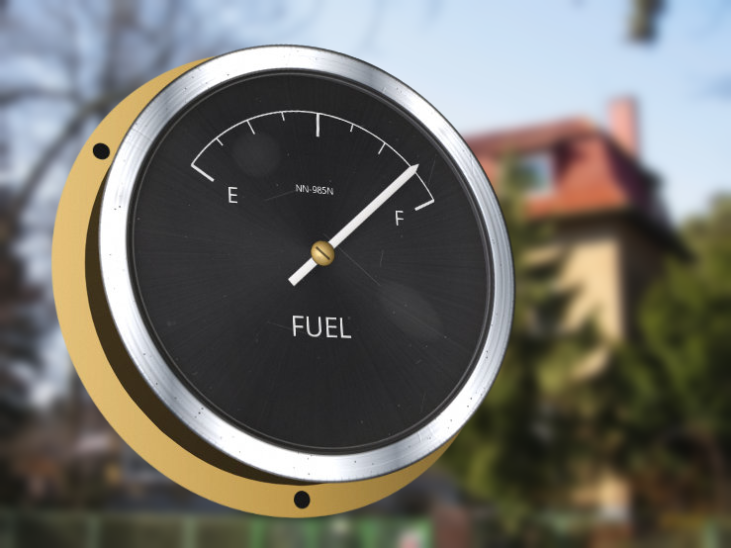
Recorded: 0.875
